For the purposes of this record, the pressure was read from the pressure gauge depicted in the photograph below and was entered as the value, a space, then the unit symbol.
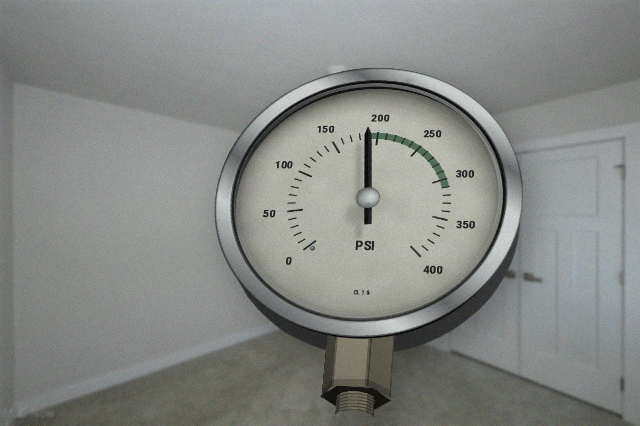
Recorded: 190 psi
